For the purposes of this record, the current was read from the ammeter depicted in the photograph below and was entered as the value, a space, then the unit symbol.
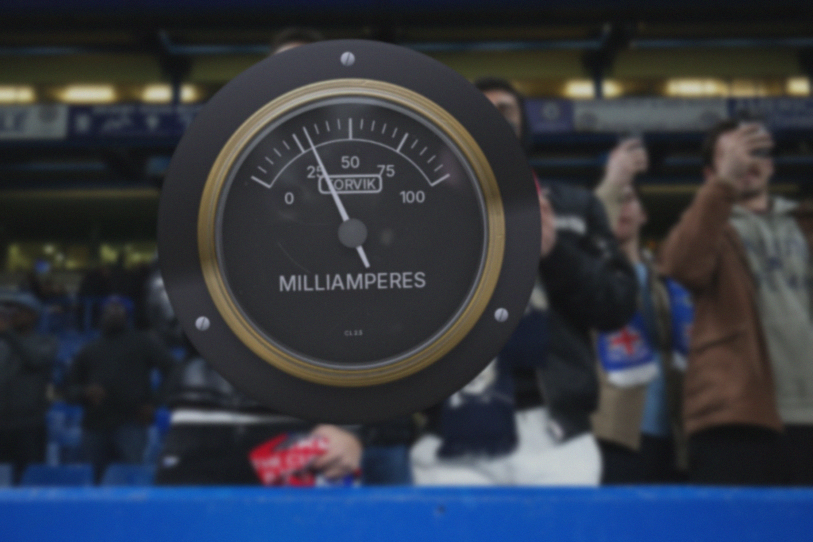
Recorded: 30 mA
